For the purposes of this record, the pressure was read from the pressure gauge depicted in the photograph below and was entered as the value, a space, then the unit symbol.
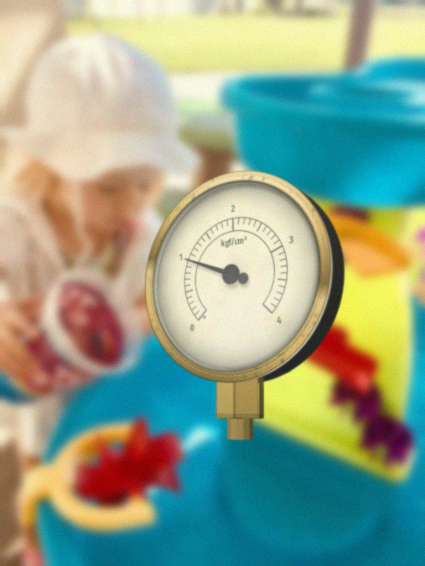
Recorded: 1 kg/cm²
